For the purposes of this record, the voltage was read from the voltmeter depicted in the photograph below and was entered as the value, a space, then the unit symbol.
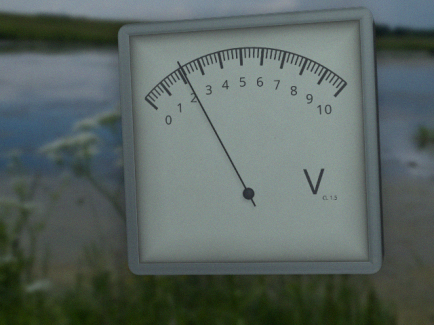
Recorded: 2.2 V
